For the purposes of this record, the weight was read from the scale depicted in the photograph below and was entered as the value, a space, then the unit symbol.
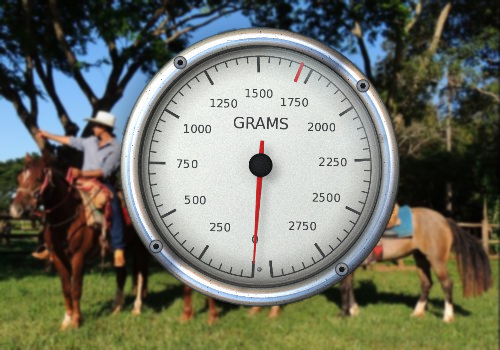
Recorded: 0 g
